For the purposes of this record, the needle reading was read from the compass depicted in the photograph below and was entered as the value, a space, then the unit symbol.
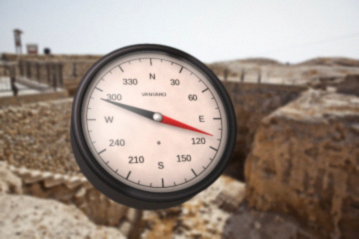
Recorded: 110 °
